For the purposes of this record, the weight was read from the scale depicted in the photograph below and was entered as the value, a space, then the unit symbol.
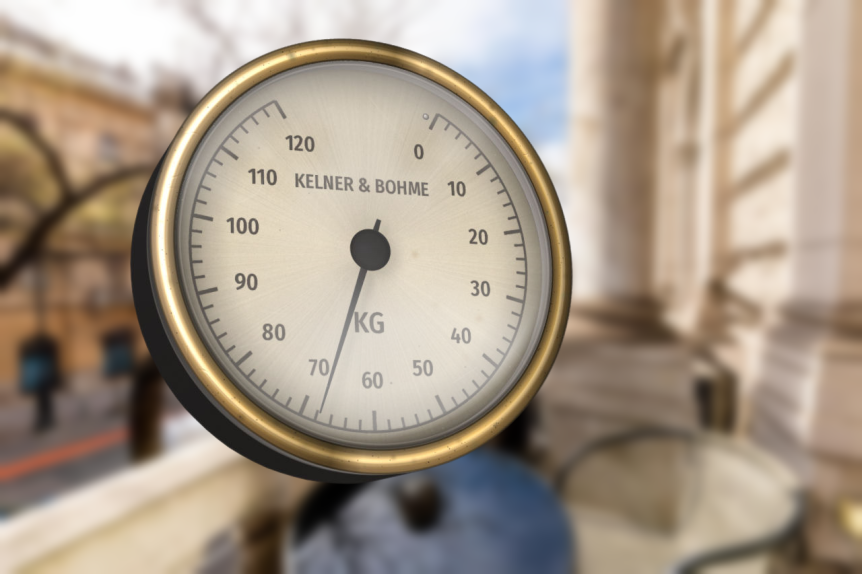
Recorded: 68 kg
